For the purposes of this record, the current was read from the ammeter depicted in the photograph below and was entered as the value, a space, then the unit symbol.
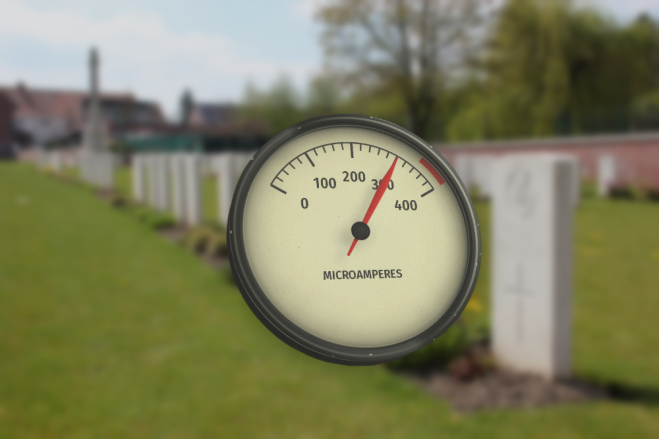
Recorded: 300 µA
